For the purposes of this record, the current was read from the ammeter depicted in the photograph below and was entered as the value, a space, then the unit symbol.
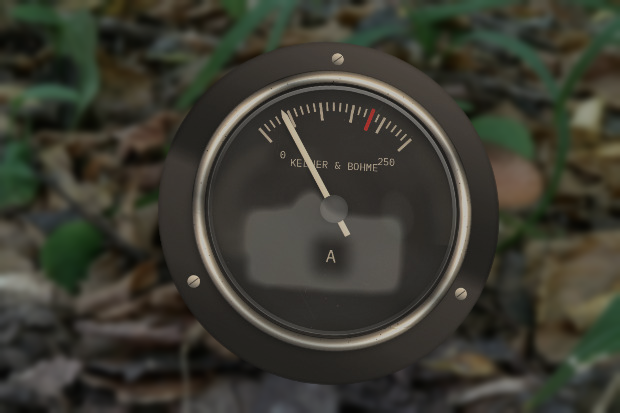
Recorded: 40 A
